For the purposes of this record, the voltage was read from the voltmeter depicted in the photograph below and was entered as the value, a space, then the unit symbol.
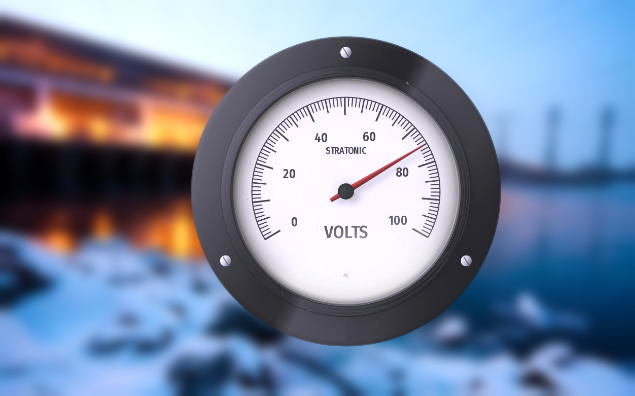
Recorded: 75 V
